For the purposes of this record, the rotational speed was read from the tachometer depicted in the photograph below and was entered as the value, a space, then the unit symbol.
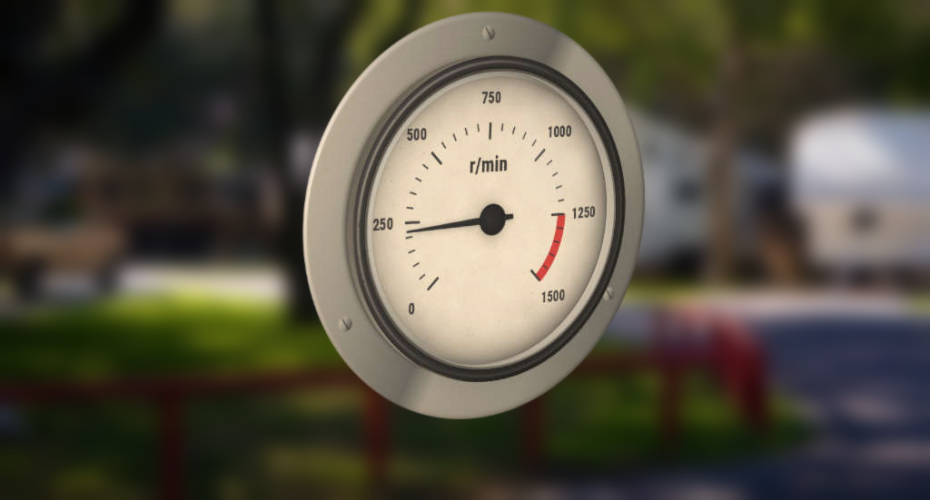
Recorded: 225 rpm
